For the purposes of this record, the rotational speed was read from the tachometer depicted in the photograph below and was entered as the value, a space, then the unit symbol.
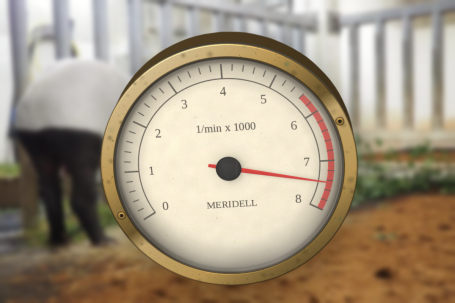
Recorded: 7400 rpm
